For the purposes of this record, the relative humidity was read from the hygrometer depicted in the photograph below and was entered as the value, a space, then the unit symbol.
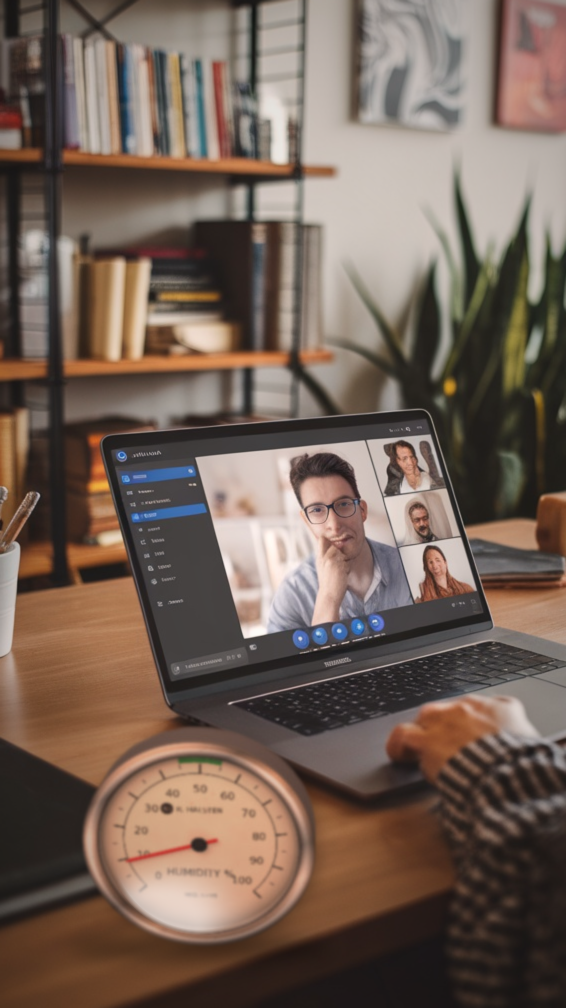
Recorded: 10 %
